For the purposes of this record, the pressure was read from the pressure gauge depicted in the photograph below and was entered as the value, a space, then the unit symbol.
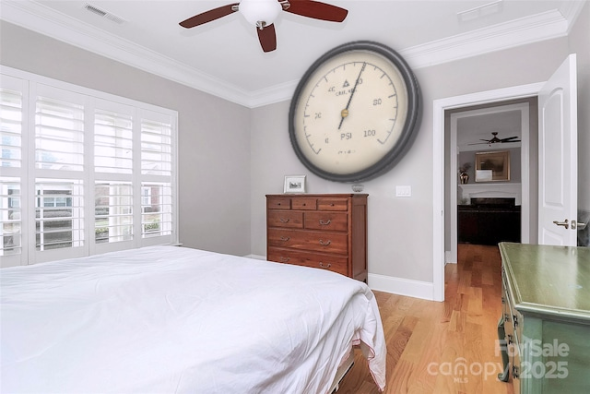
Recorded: 60 psi
